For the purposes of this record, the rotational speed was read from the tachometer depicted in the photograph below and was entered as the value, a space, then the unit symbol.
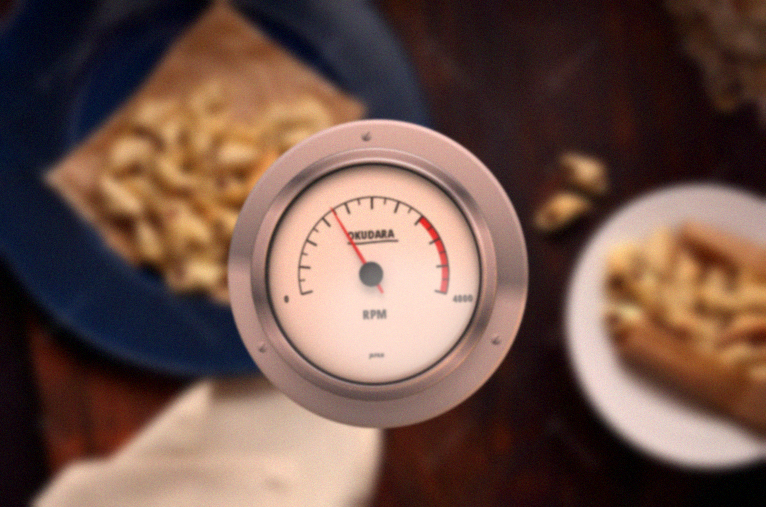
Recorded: 1400 rpm
